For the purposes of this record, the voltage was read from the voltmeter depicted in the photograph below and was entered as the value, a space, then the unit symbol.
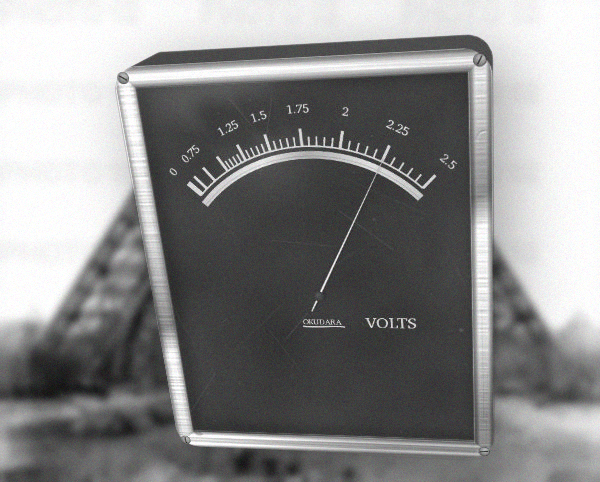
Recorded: 2.25 V
